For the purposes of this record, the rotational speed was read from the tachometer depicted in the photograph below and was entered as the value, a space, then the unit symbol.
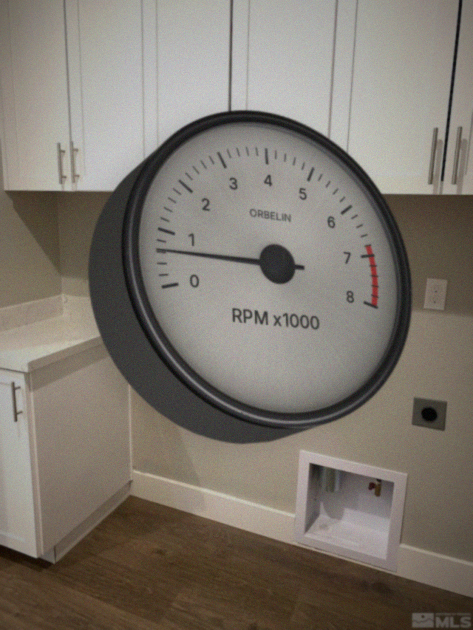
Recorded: 600 rpm
